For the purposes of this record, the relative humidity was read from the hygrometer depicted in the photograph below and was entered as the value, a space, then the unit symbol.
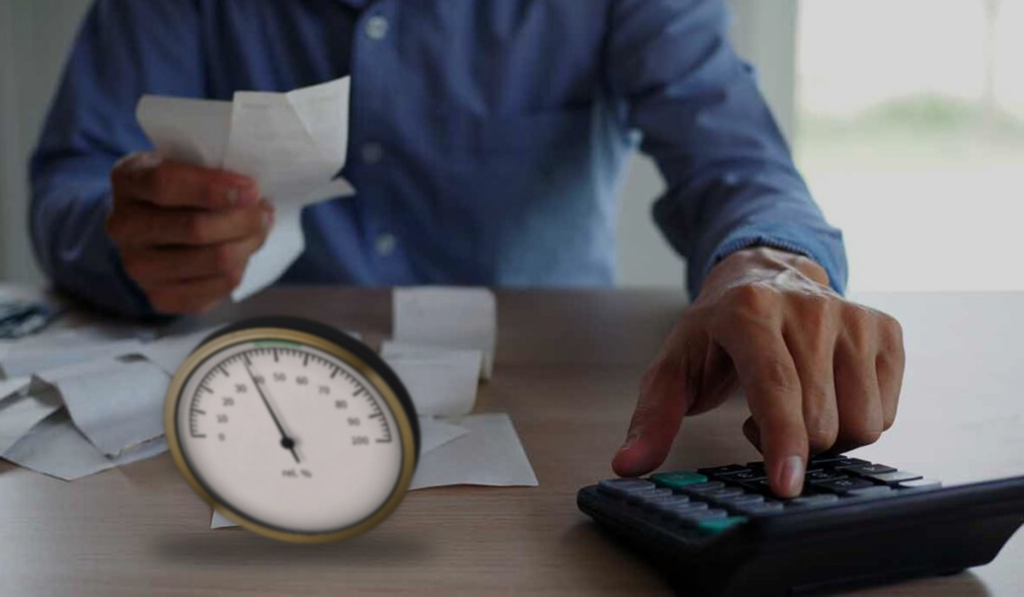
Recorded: 40 %
